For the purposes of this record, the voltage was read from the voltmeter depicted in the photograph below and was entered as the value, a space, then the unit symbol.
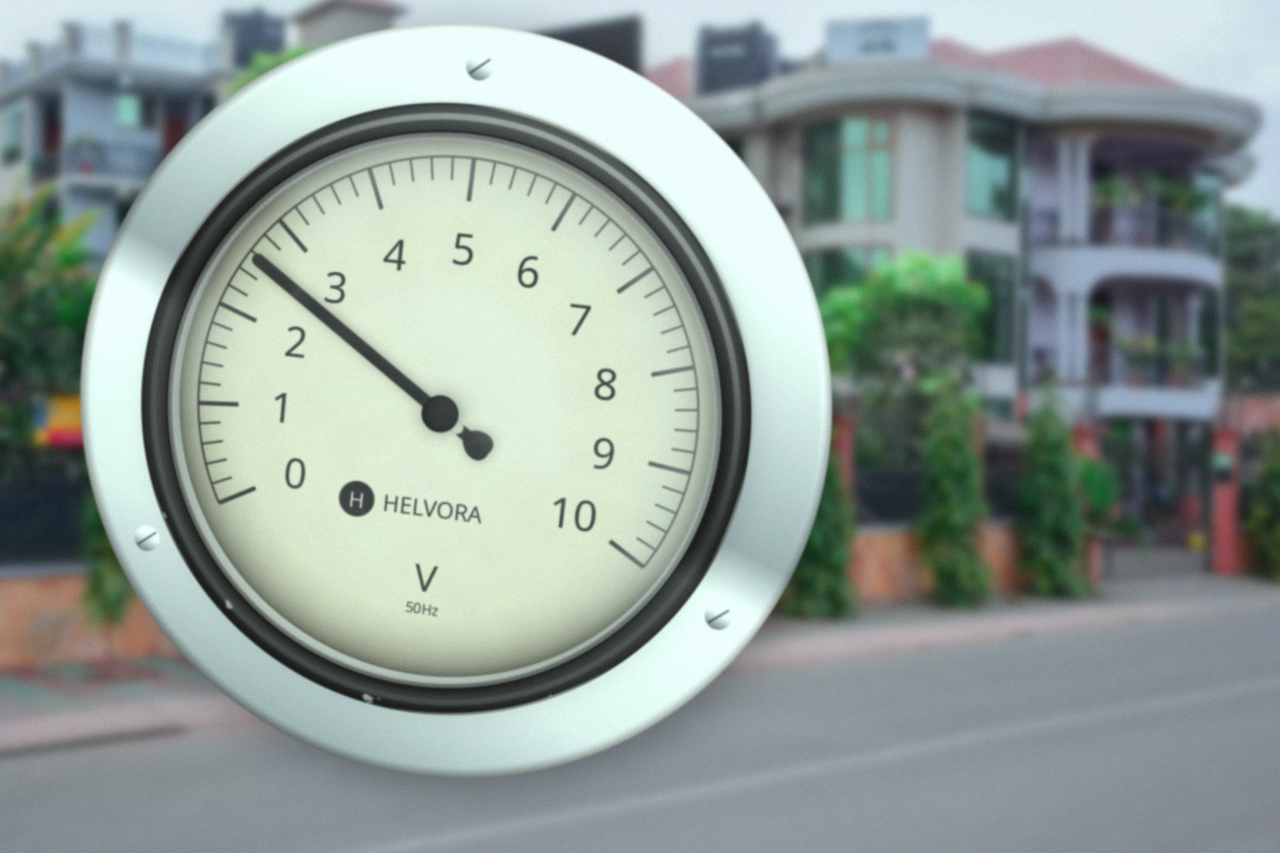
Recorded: 2.6 V
